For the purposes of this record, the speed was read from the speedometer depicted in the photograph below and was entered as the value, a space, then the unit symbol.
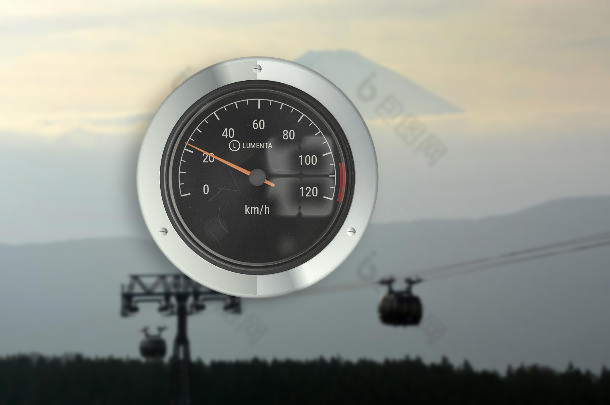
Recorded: 22.5 km/h
